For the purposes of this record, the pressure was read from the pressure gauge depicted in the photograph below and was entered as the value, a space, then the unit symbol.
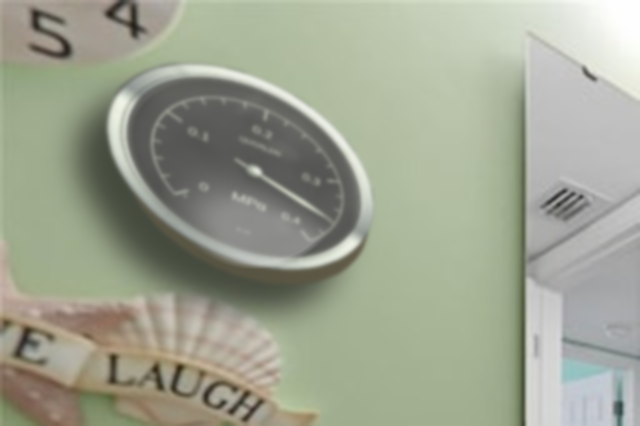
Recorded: 0.36 MPa
